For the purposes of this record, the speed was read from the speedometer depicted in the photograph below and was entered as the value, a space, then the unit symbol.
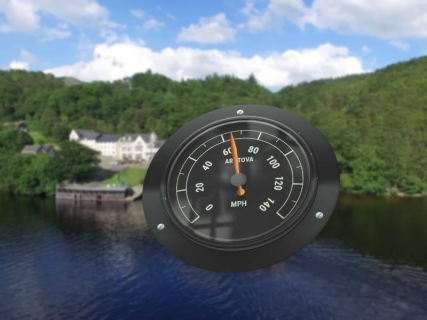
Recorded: 65 mph
